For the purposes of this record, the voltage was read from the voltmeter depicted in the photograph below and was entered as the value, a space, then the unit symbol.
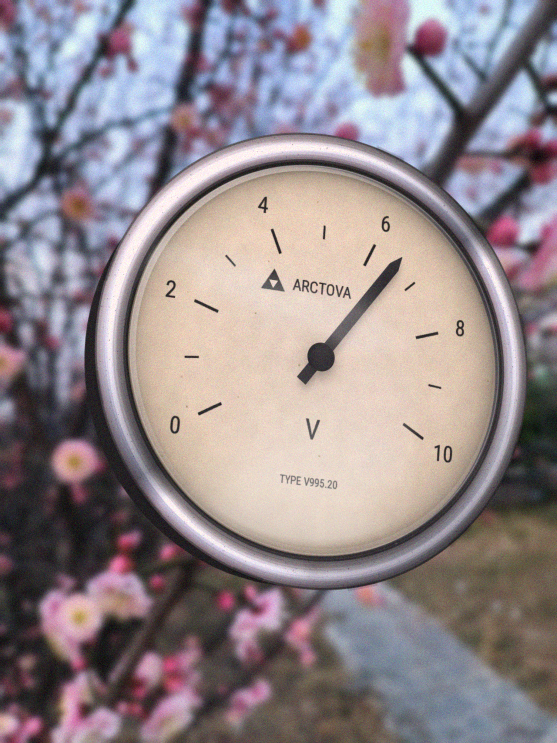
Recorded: 6.5 V
